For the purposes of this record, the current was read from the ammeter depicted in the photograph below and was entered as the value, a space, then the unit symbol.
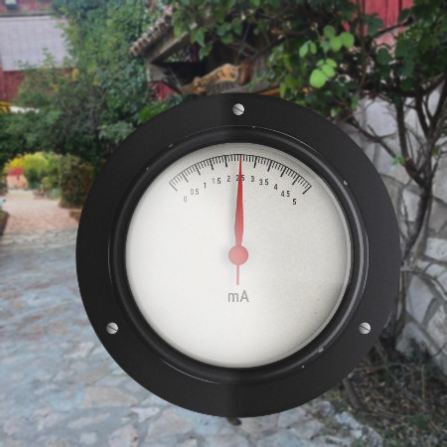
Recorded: 2.5 mA
